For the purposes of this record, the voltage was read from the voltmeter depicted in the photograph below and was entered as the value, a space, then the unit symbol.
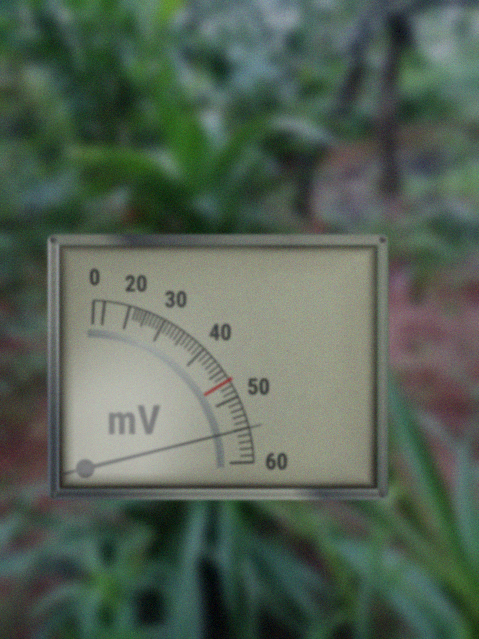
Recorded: 55 mV
